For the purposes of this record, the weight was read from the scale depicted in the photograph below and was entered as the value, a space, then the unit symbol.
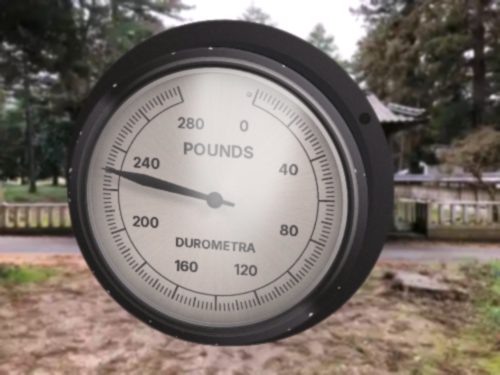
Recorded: 230 lb
